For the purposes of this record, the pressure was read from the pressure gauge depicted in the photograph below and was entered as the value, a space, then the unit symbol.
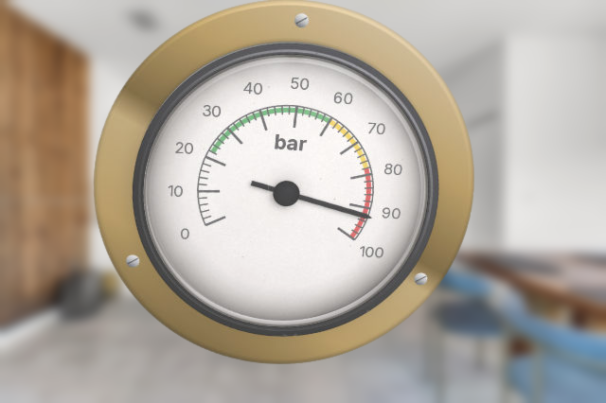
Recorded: 92 bar
